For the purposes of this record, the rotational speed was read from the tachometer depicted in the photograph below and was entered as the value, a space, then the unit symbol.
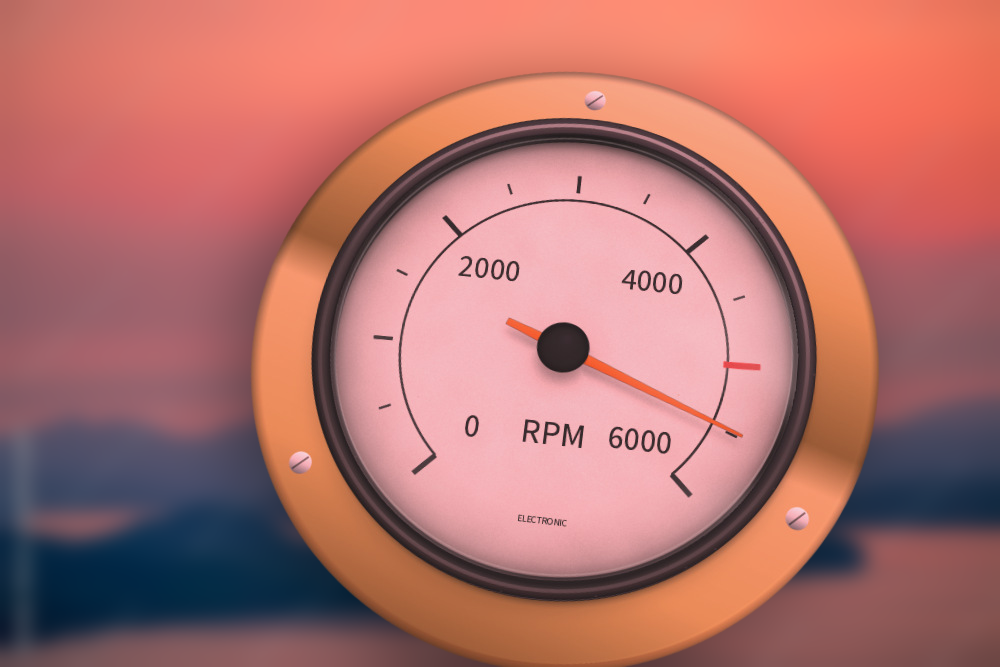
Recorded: 5500 rpm
